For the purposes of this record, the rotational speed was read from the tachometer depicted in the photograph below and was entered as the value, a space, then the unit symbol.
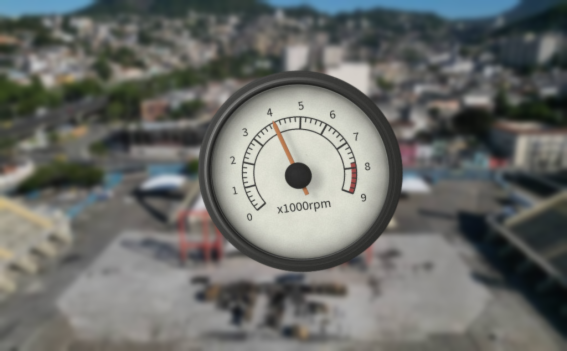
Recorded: 4000 rpm
